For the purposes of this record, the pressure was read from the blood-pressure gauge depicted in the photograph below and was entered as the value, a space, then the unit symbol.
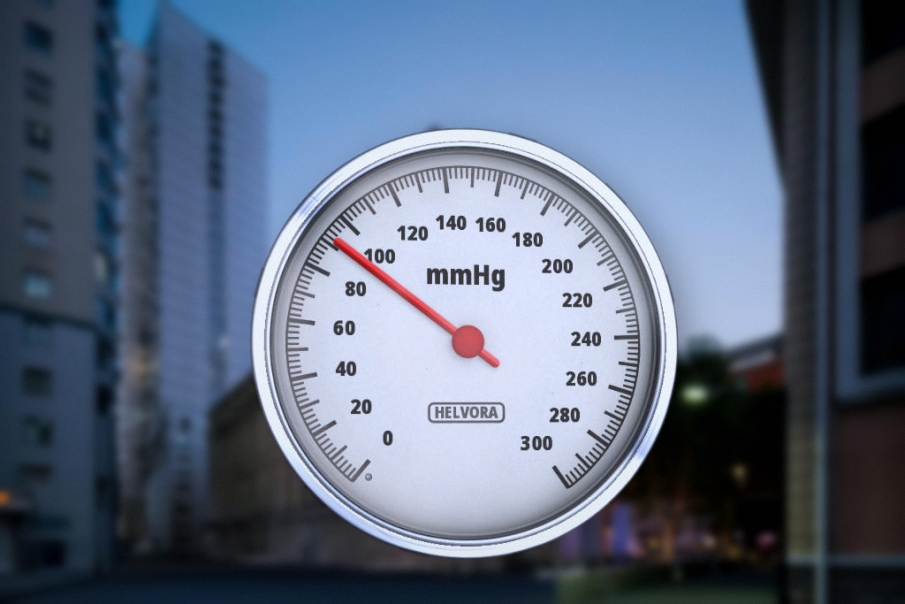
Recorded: 92 mmHg
